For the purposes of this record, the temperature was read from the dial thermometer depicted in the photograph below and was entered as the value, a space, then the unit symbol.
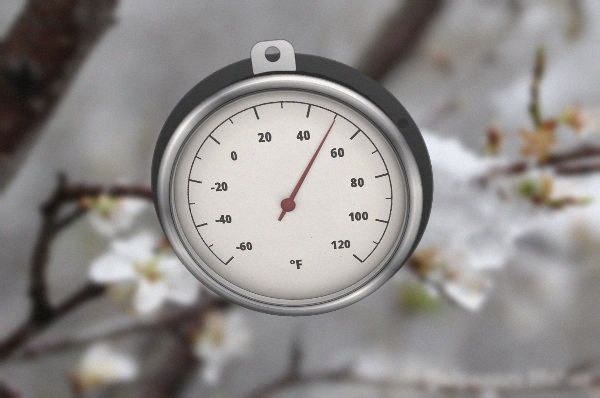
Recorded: 50 °F
